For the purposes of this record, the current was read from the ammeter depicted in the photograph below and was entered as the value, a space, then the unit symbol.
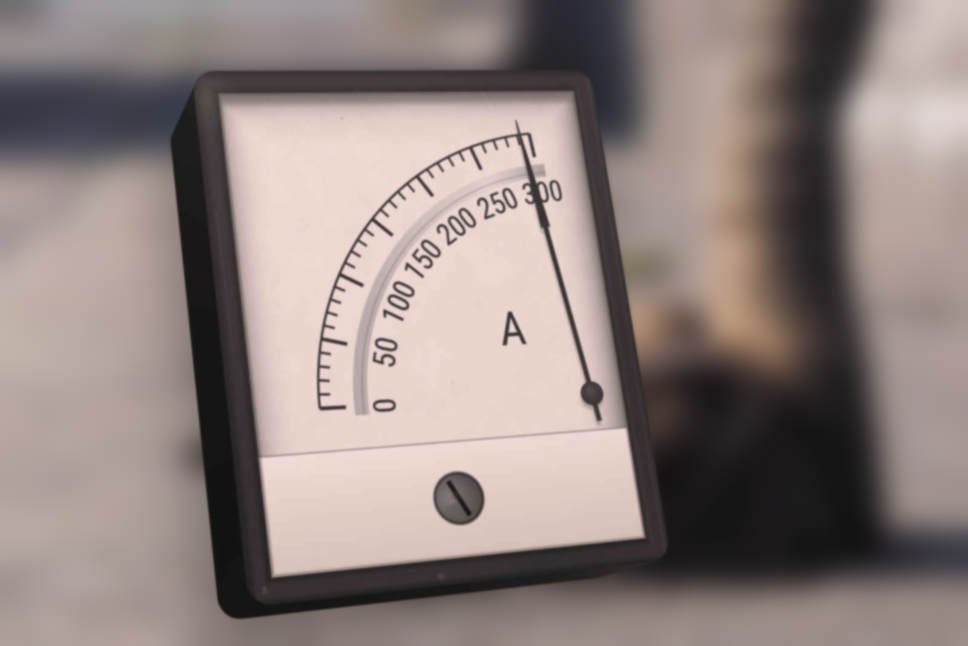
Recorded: 290 A
